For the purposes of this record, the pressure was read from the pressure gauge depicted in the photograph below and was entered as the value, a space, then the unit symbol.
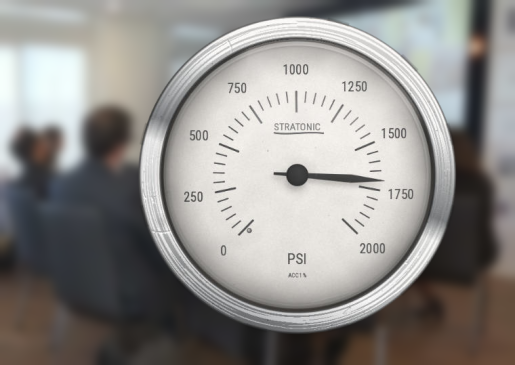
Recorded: 1700 psi
